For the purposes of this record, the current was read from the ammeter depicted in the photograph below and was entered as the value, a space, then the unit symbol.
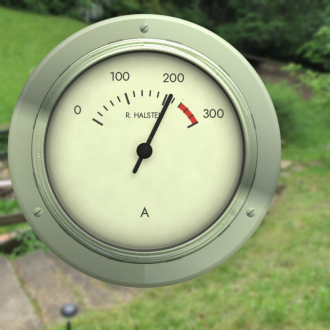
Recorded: 210 A
